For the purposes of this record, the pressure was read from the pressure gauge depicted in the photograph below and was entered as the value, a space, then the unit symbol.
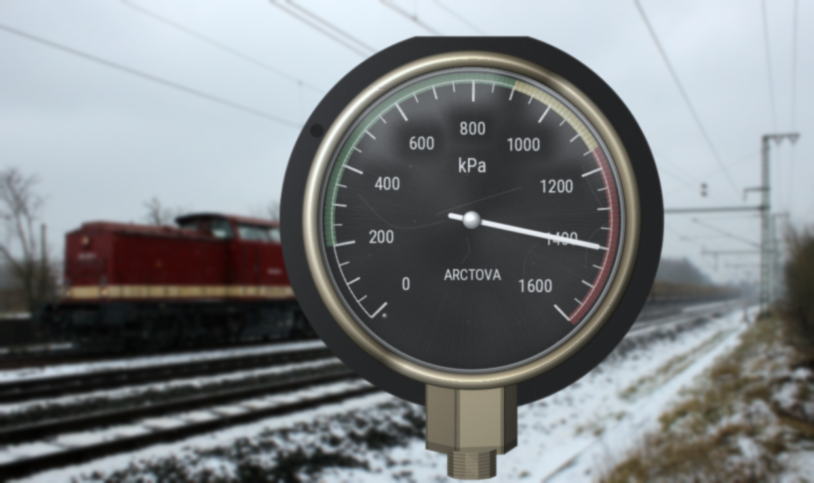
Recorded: 1400 kPa
